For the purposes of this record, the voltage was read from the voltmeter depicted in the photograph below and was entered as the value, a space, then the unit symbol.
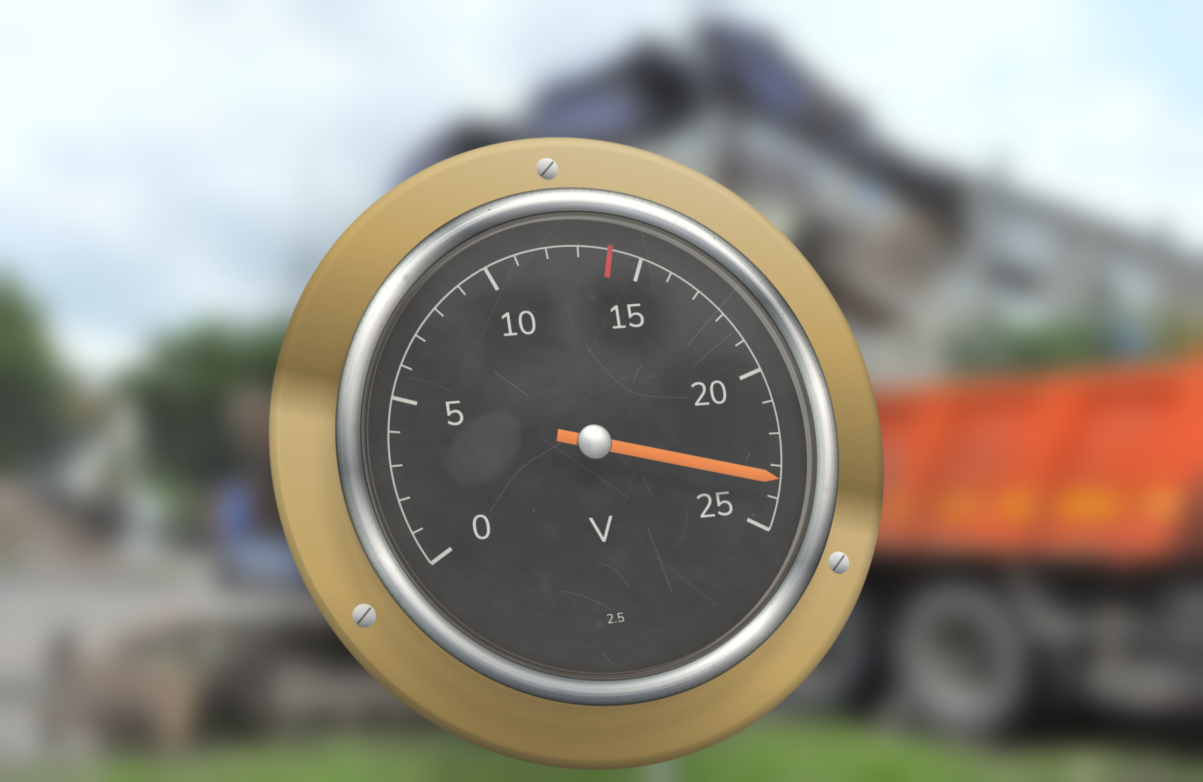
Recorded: 23.5 V
